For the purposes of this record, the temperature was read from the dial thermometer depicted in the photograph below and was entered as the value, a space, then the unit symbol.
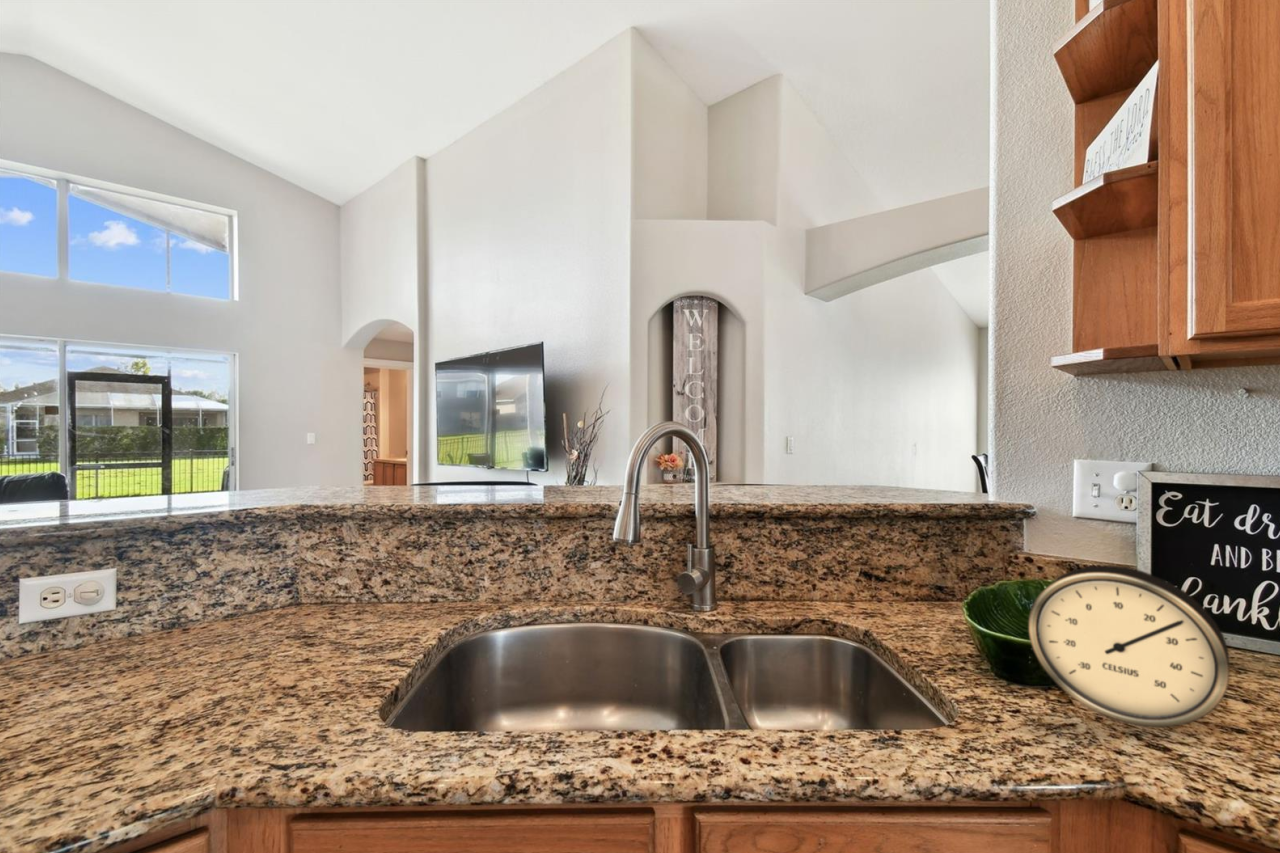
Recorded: 25 °C
